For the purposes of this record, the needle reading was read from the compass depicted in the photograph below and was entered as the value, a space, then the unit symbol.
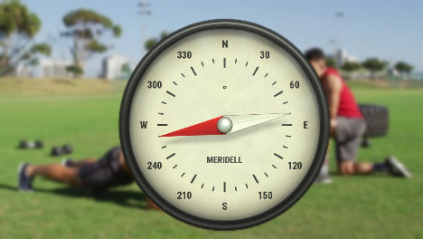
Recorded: 260 °
